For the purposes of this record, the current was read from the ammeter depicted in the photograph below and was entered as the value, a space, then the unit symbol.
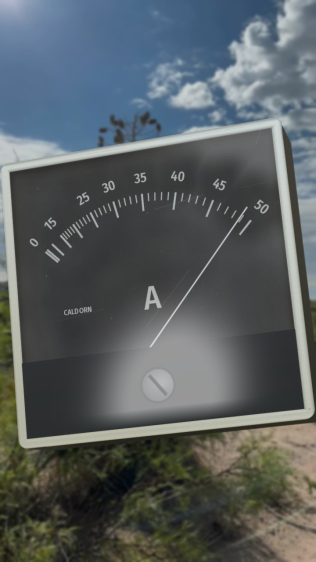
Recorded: 49 A
